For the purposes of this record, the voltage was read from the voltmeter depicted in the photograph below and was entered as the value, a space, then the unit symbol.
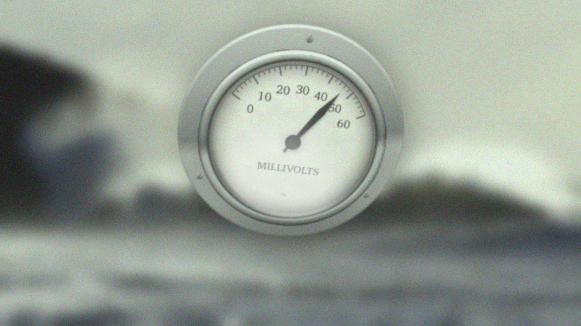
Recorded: 46 mV
